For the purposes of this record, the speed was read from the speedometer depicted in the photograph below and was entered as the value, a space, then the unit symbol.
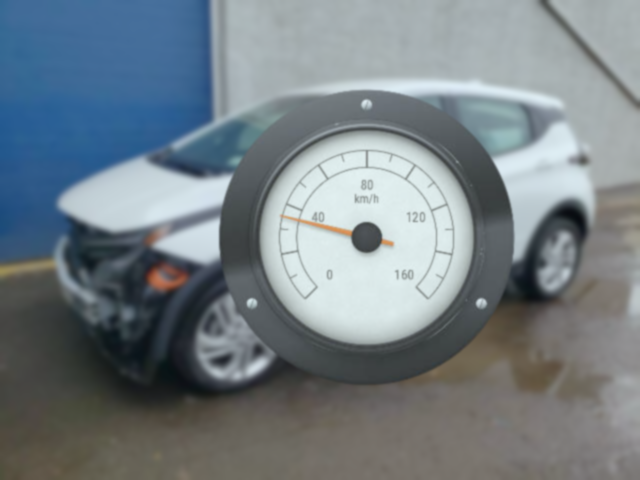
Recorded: 35 km/h
